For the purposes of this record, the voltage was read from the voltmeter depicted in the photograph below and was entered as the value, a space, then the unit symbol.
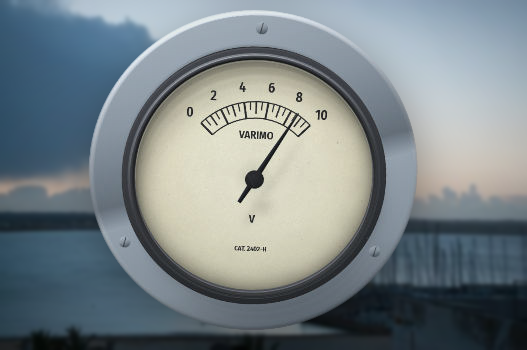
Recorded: 8.5 V
